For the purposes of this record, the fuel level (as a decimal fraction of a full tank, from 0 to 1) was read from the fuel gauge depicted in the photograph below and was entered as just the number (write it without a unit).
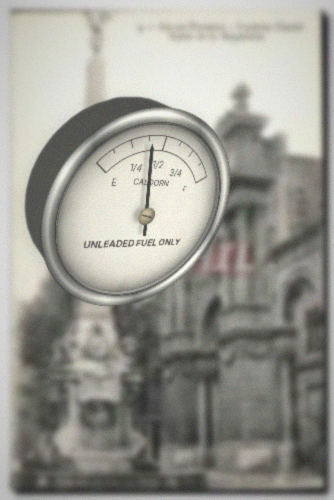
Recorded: 0.375
